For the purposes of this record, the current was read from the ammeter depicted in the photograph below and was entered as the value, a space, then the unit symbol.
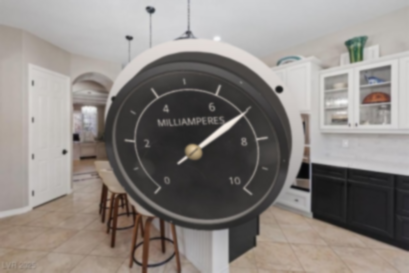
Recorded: 7 mA
